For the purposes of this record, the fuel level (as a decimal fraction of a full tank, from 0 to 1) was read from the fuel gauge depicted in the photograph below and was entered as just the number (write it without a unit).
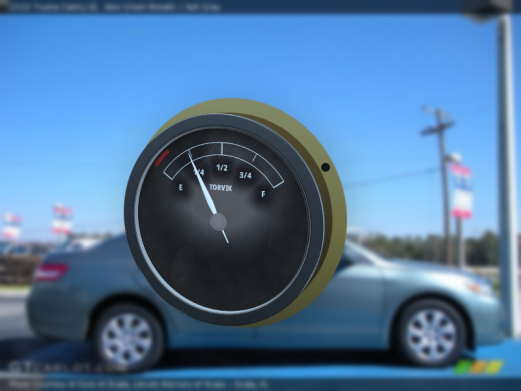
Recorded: 0.25
